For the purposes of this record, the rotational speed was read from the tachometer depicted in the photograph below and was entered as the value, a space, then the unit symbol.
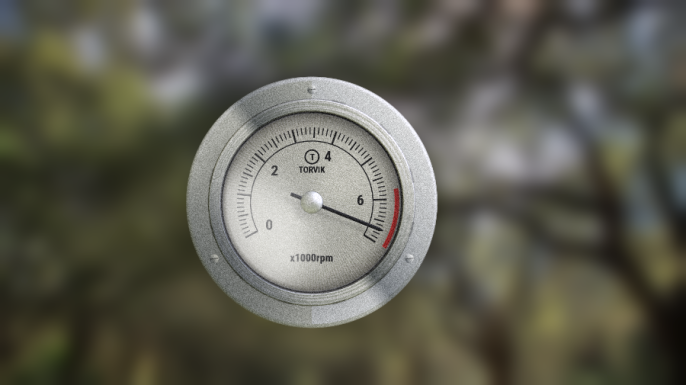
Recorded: 6700 rpm
